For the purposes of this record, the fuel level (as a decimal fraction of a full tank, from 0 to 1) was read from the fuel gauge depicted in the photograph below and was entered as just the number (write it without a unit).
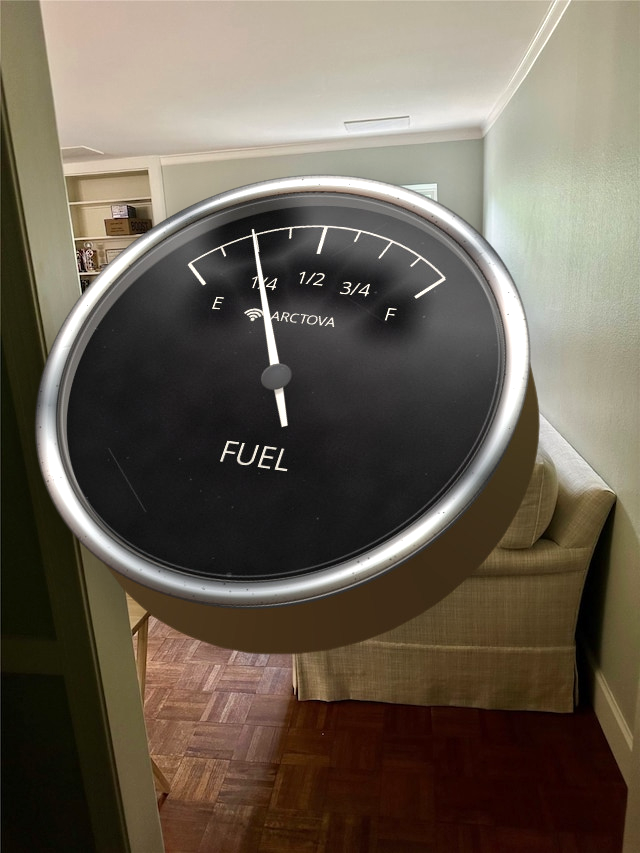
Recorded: 0.25
